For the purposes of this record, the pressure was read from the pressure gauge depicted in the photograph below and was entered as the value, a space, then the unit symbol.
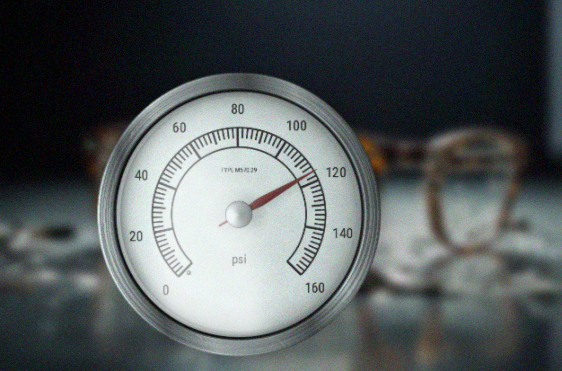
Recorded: 116 psi
